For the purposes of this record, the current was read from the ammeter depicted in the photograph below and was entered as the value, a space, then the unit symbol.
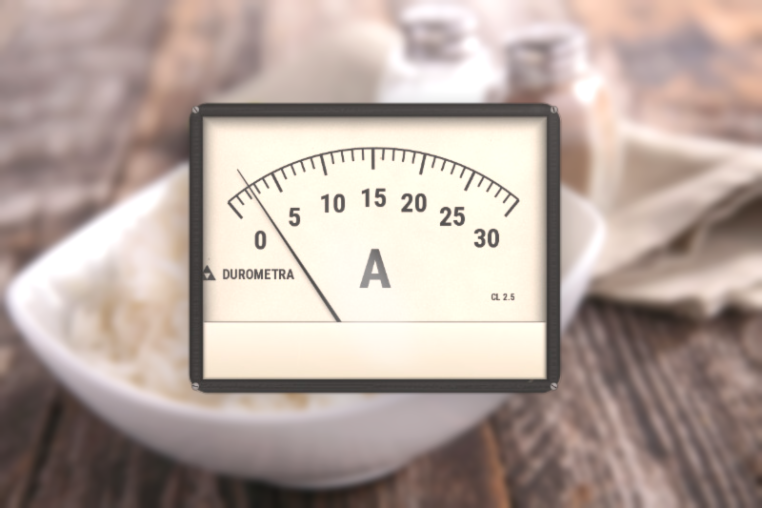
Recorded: 2.5 A
